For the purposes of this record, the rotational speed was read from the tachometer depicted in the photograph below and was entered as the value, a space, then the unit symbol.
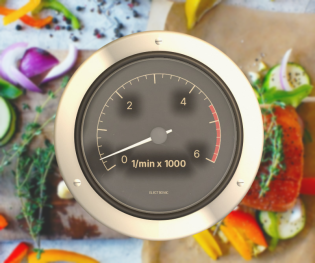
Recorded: 300 rpm
